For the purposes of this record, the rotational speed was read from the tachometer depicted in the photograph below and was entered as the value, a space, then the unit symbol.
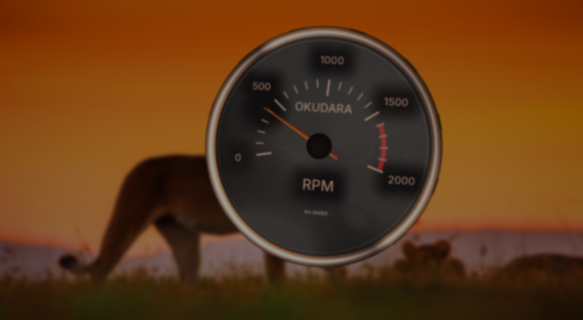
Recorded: 400 rpm
